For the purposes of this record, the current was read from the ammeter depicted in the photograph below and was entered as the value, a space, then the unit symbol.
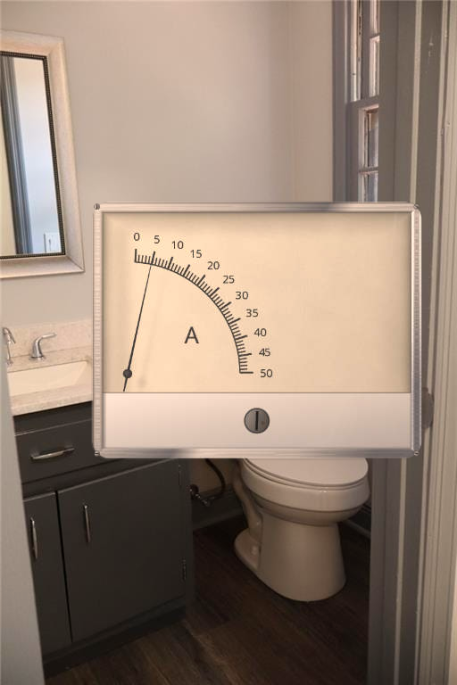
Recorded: 5 A
